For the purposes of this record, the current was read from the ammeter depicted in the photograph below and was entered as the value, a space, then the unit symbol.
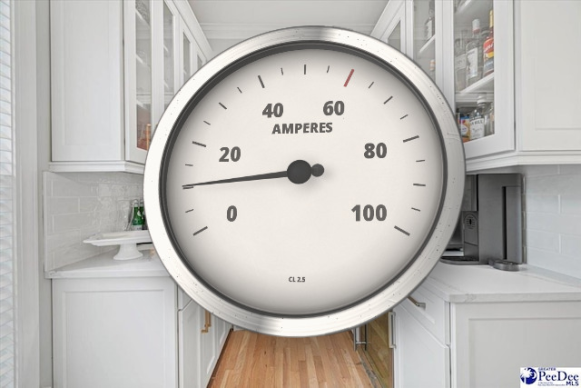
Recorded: 10 A
